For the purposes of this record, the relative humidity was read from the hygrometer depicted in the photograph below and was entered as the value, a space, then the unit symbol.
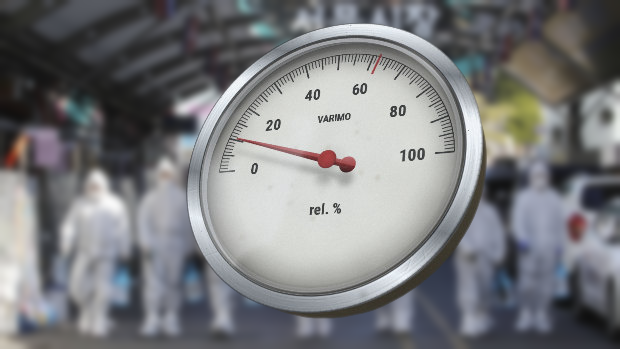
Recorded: 10 %
